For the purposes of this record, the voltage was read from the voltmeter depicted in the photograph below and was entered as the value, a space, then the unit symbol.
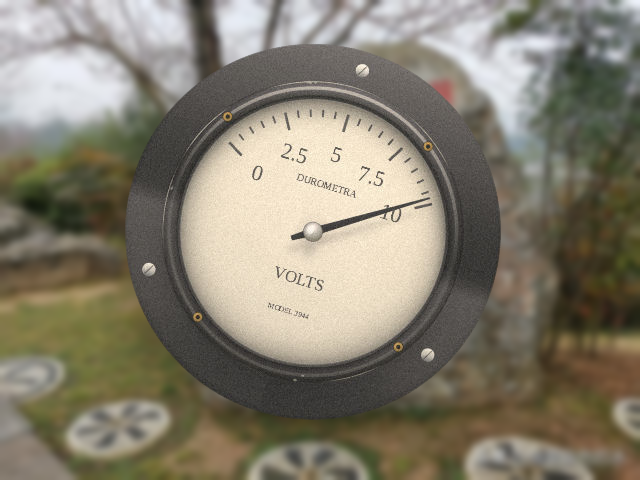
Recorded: 9.75 V
